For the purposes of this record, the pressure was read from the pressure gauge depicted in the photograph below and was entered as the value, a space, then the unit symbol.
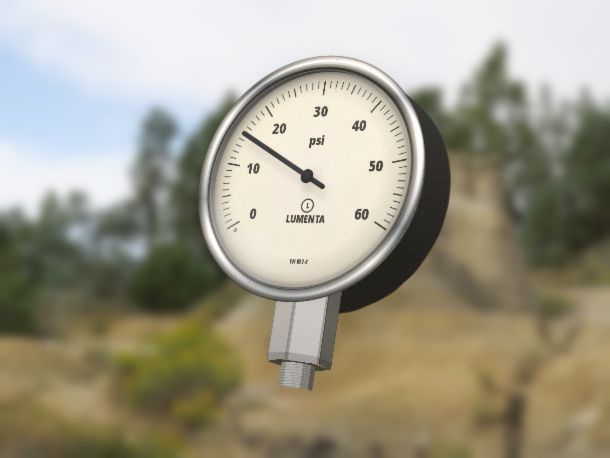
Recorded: 15 psi
